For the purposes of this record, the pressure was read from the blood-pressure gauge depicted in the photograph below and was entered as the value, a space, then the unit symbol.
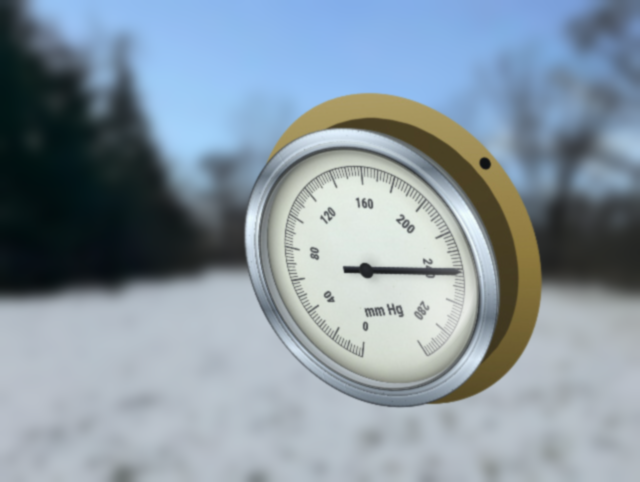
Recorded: 240 mmHg
